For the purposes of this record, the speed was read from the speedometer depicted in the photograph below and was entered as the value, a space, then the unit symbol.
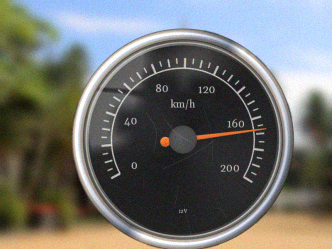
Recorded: 167.5 km/h
